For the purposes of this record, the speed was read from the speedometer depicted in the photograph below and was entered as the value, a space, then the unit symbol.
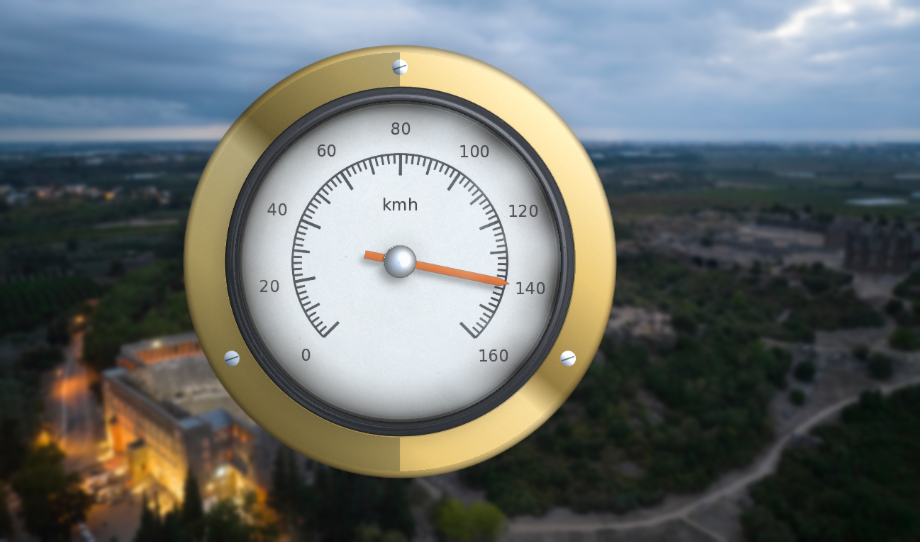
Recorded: 140 km/h
